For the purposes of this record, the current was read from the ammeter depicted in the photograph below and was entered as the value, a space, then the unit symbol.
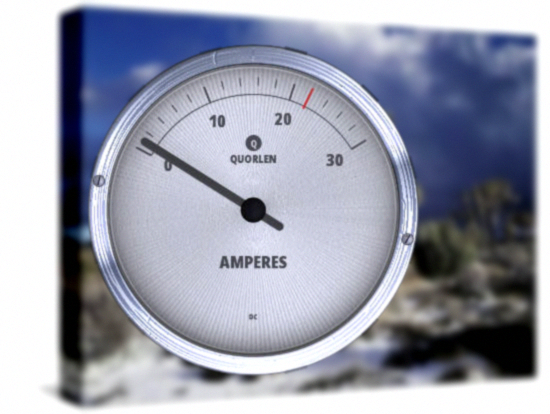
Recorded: 1 A
